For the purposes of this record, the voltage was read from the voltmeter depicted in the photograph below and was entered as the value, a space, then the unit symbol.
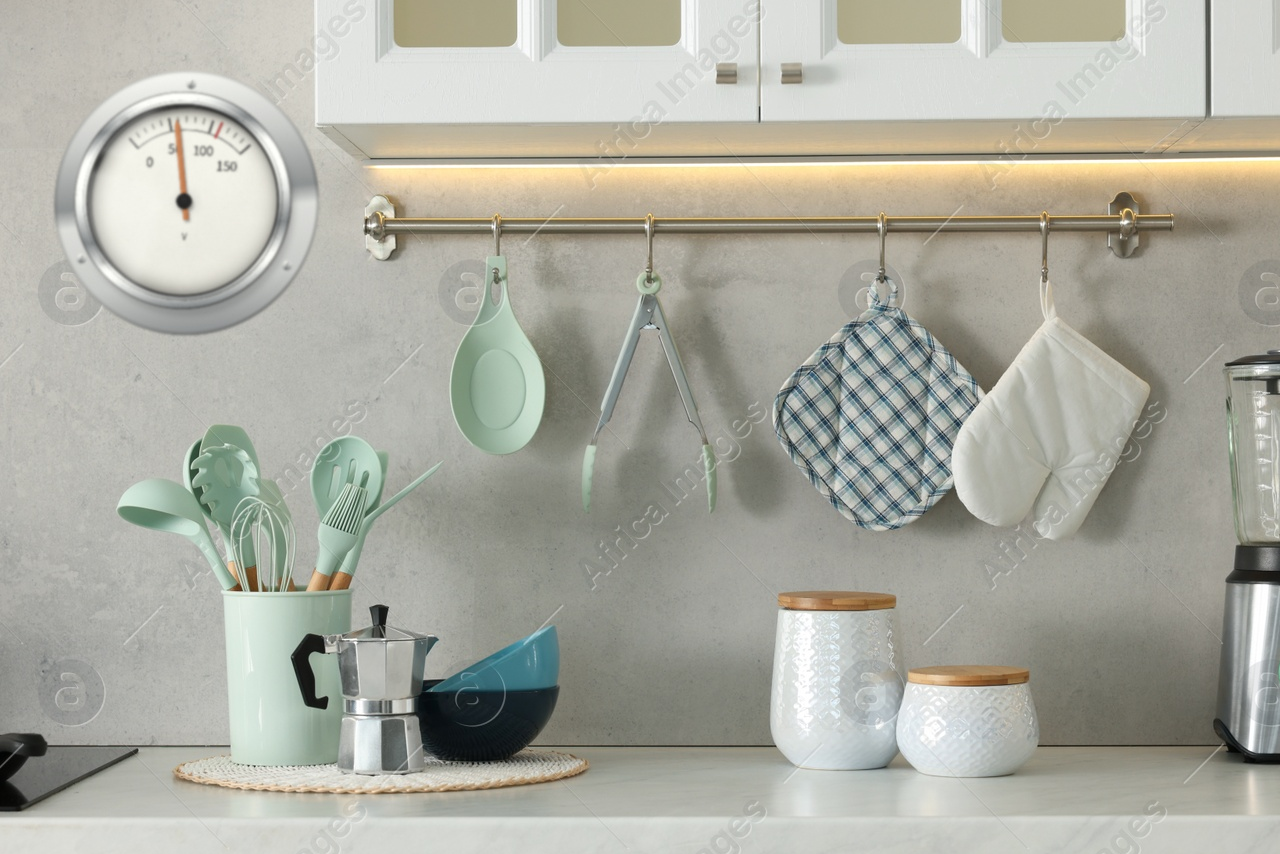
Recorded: 60 V
